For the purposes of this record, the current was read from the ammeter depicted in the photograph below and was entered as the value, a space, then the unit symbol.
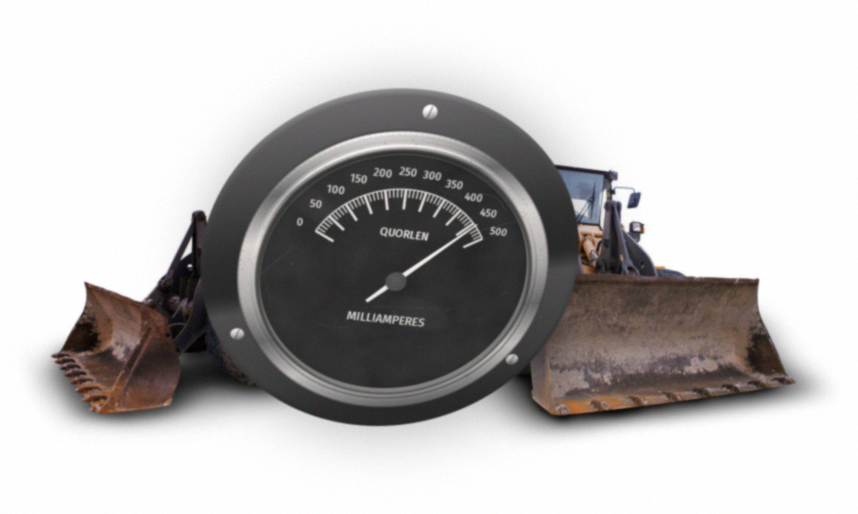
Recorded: 450 mA
